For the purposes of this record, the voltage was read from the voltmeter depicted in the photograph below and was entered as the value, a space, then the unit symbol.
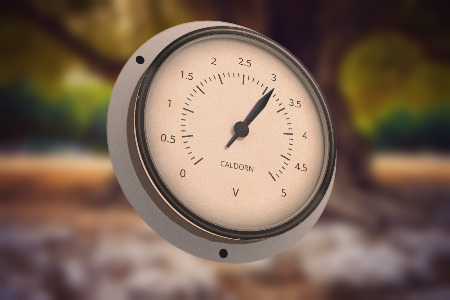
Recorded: 3.1 V
